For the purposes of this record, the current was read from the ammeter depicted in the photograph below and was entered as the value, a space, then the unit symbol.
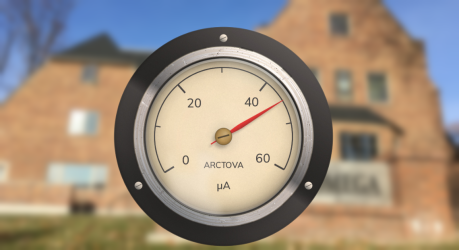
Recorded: 45 µA
